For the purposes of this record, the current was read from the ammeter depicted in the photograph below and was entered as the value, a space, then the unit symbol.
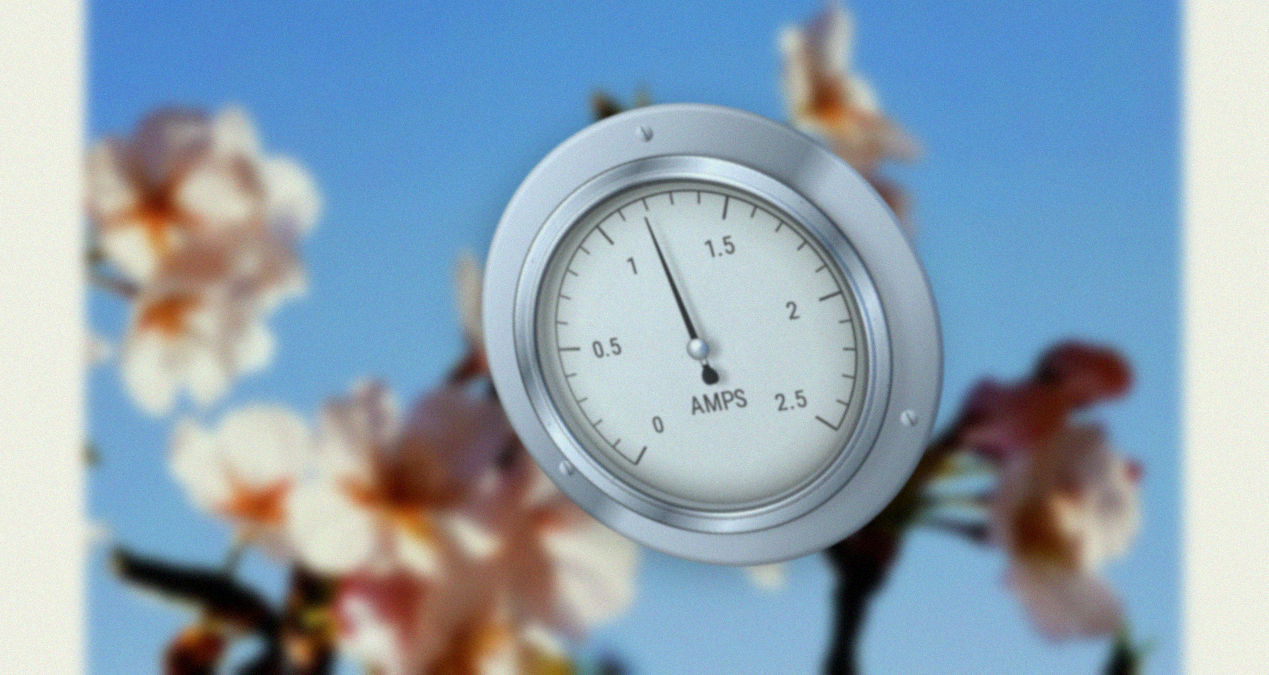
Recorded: 1.2 A
